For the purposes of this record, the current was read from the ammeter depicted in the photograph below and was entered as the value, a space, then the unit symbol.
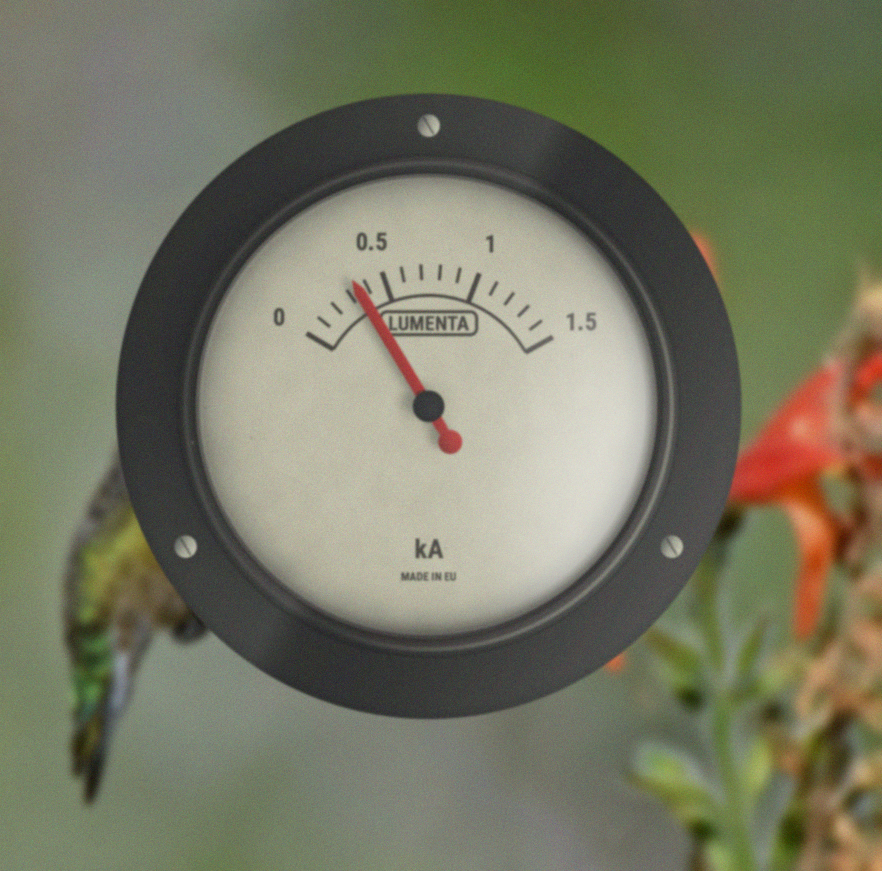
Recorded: 0.35 kA
